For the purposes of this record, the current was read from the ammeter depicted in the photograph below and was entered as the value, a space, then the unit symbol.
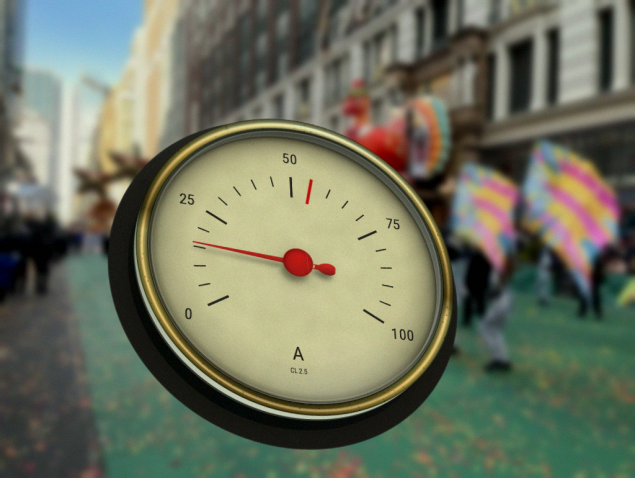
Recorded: 15 A
